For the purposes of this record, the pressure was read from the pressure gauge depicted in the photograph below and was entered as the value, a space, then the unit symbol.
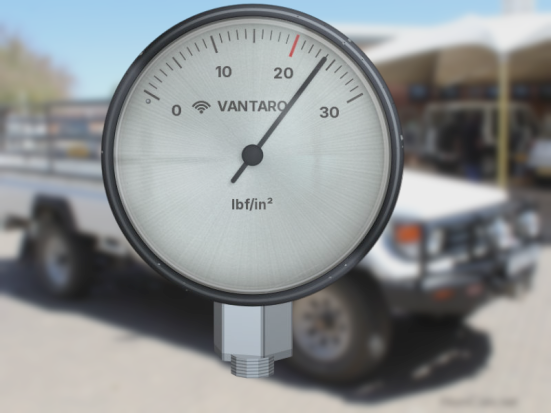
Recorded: 24 psi
